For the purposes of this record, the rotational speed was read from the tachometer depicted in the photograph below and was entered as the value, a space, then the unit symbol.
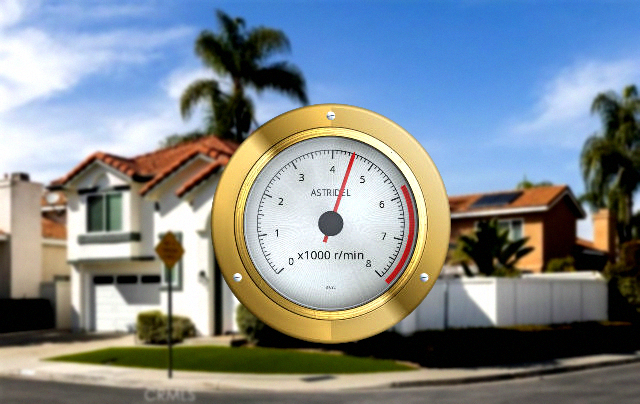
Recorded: 4500 rpm
